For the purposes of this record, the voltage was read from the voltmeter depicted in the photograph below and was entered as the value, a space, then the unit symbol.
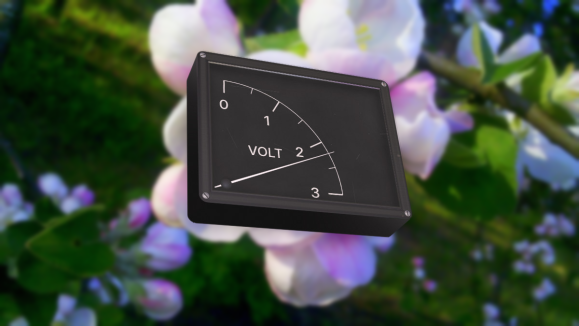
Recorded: 2.25 V
